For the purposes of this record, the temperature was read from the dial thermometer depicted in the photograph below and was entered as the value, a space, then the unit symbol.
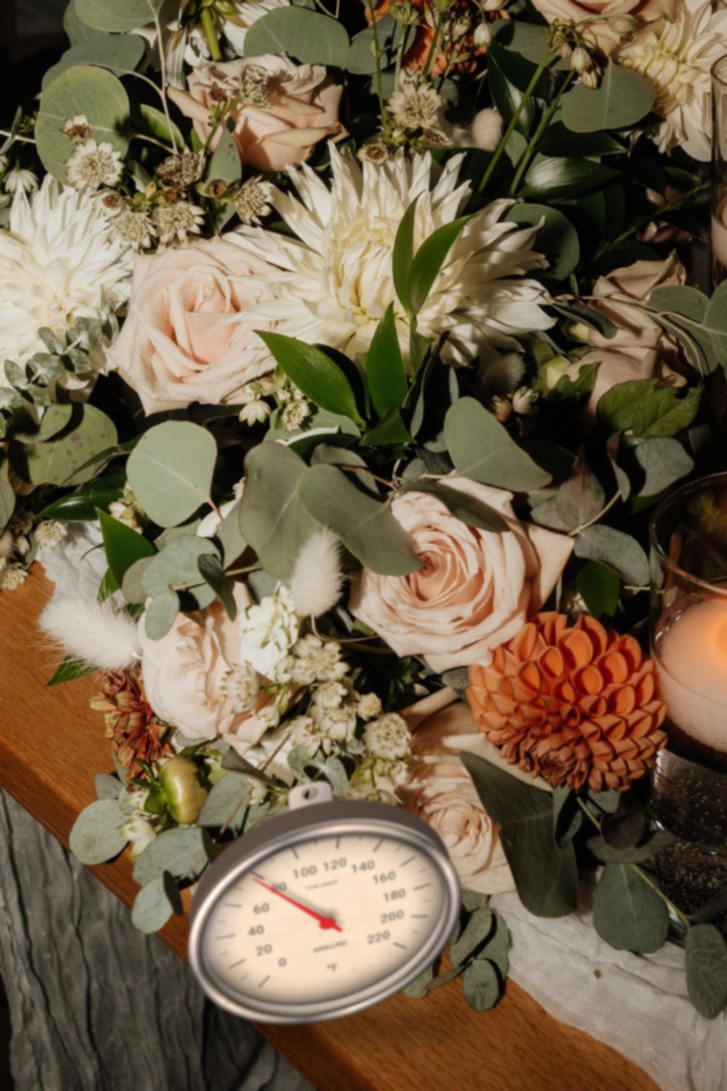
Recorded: 80 °F
